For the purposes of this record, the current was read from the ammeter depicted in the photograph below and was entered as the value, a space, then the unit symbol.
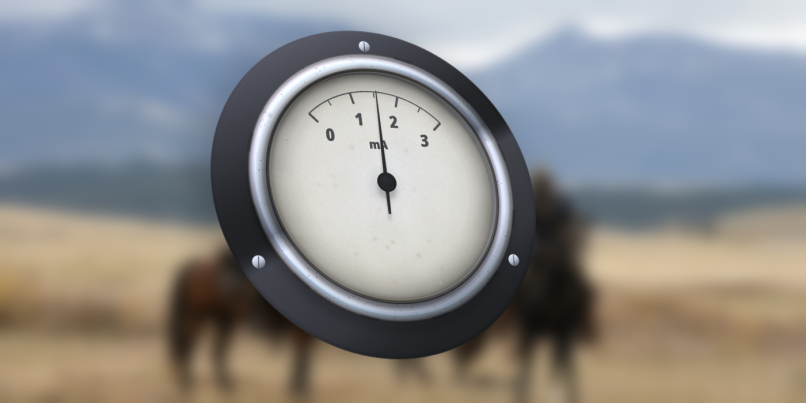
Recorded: 1.5 mA
